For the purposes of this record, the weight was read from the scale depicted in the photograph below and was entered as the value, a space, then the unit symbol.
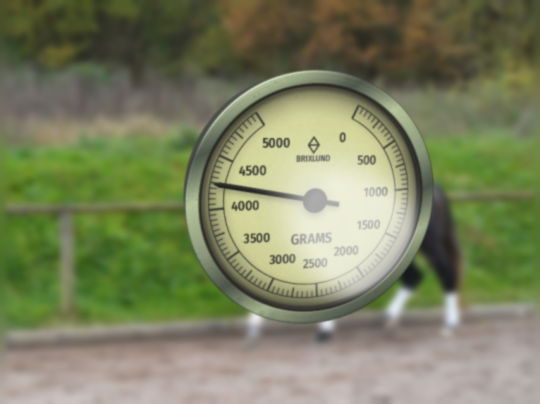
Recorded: 4250 g
